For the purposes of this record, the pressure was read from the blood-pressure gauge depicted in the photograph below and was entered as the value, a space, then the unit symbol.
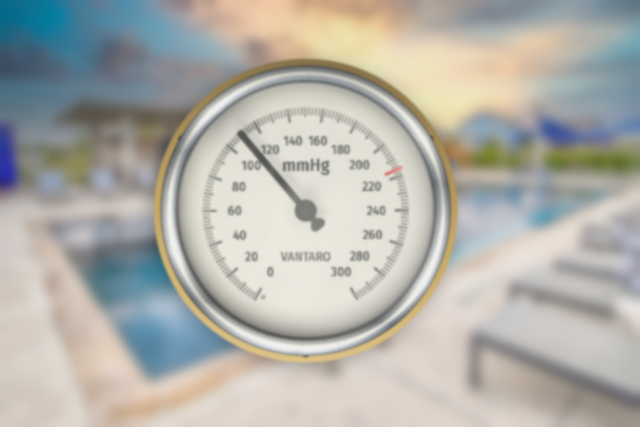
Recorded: 110 mmHg
